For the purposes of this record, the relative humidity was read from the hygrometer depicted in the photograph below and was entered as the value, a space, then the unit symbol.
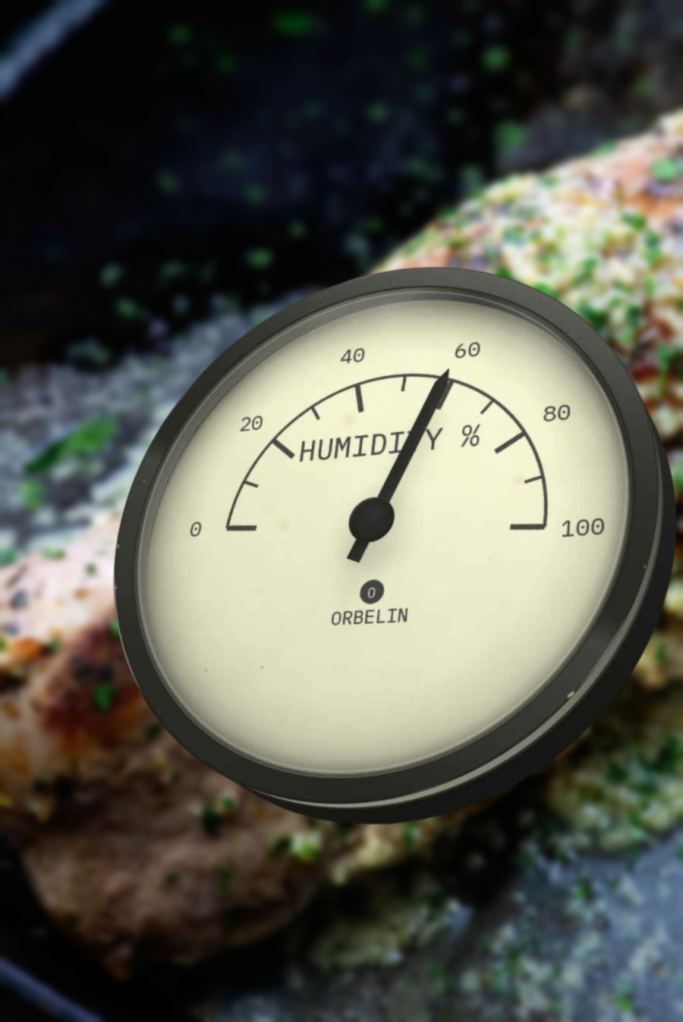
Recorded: 60 %
